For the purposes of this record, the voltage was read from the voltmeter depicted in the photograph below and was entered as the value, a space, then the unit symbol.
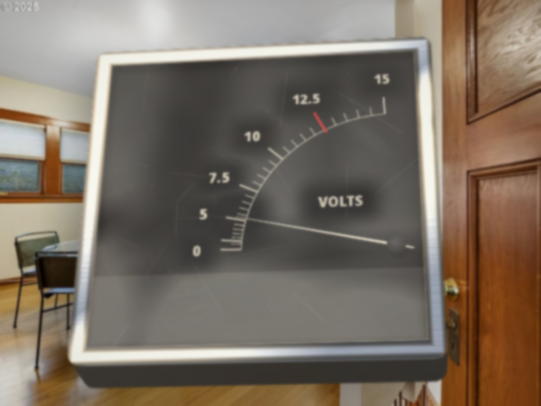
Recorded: 5 V
